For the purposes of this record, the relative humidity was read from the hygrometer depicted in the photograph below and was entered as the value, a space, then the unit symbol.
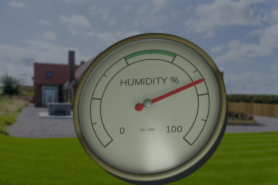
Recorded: 75 %
